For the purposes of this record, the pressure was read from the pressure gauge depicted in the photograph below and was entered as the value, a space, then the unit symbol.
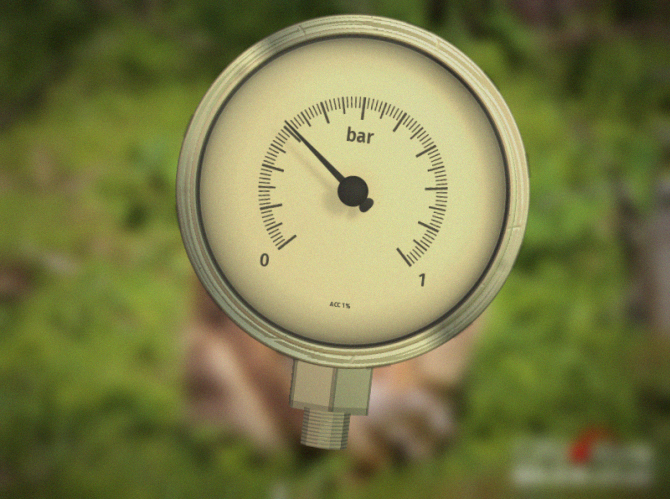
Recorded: 0.31 bar
